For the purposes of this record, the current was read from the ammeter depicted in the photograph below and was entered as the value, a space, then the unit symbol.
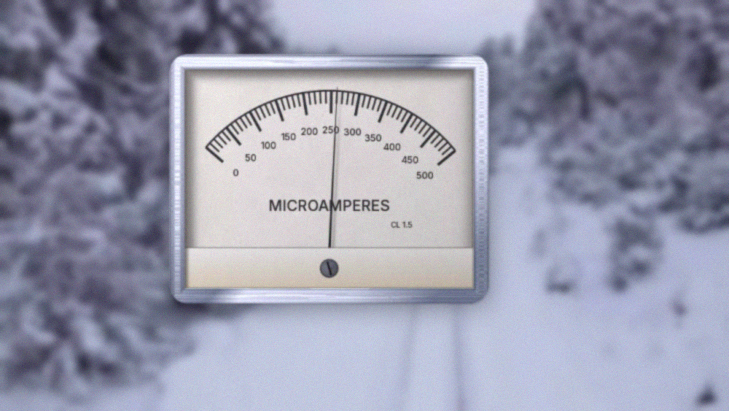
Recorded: 260 µA
